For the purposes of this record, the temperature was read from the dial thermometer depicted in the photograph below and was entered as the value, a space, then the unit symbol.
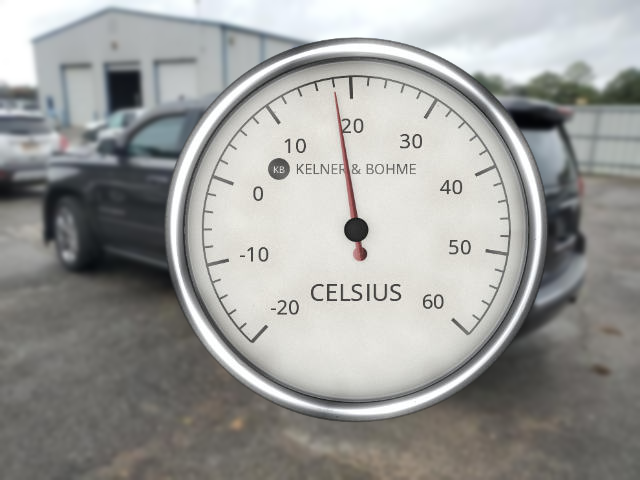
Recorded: 18 °C
